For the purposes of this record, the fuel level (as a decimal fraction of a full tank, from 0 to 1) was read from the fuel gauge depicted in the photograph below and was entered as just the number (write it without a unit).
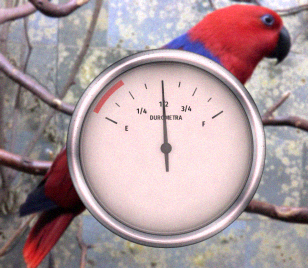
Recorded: 0.5
